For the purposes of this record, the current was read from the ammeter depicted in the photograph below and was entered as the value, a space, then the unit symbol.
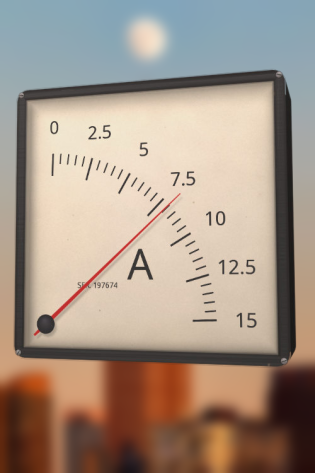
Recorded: 8 A
